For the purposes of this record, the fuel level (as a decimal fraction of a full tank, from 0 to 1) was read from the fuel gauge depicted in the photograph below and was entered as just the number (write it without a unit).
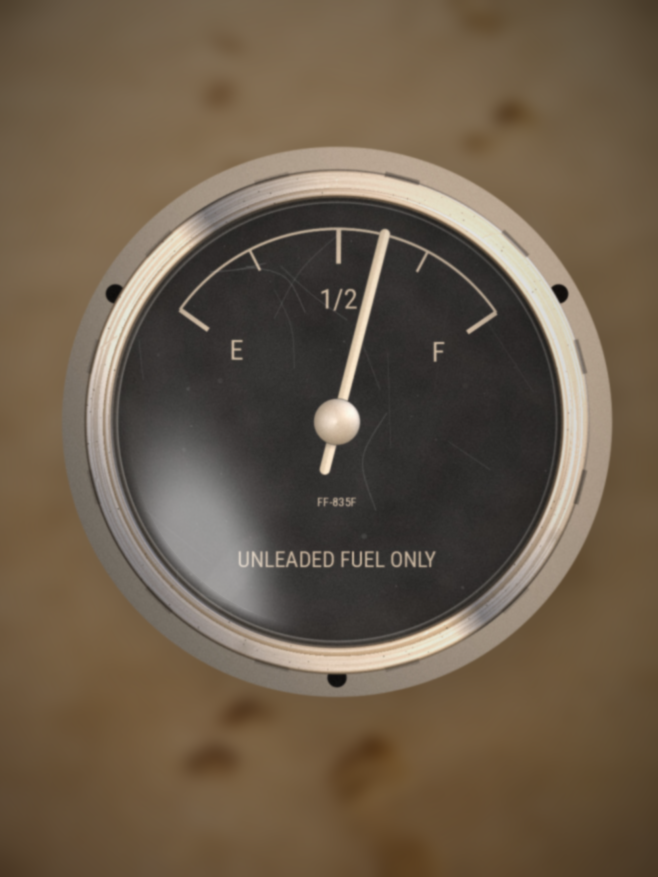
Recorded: 0.625
